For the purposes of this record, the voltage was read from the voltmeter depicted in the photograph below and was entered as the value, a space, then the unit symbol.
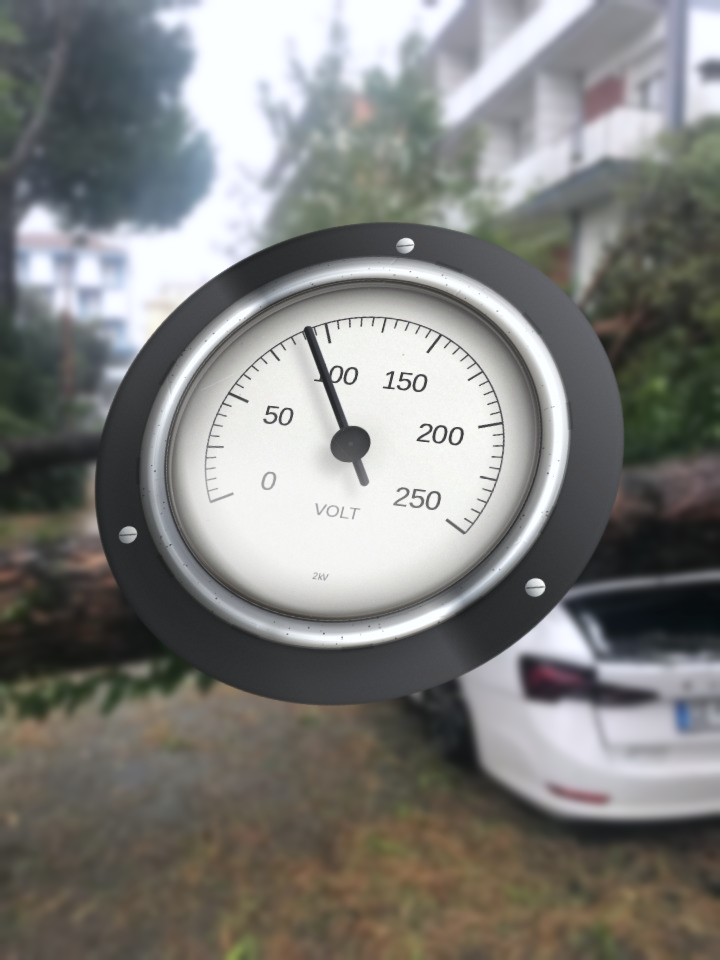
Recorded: 92.5 V
